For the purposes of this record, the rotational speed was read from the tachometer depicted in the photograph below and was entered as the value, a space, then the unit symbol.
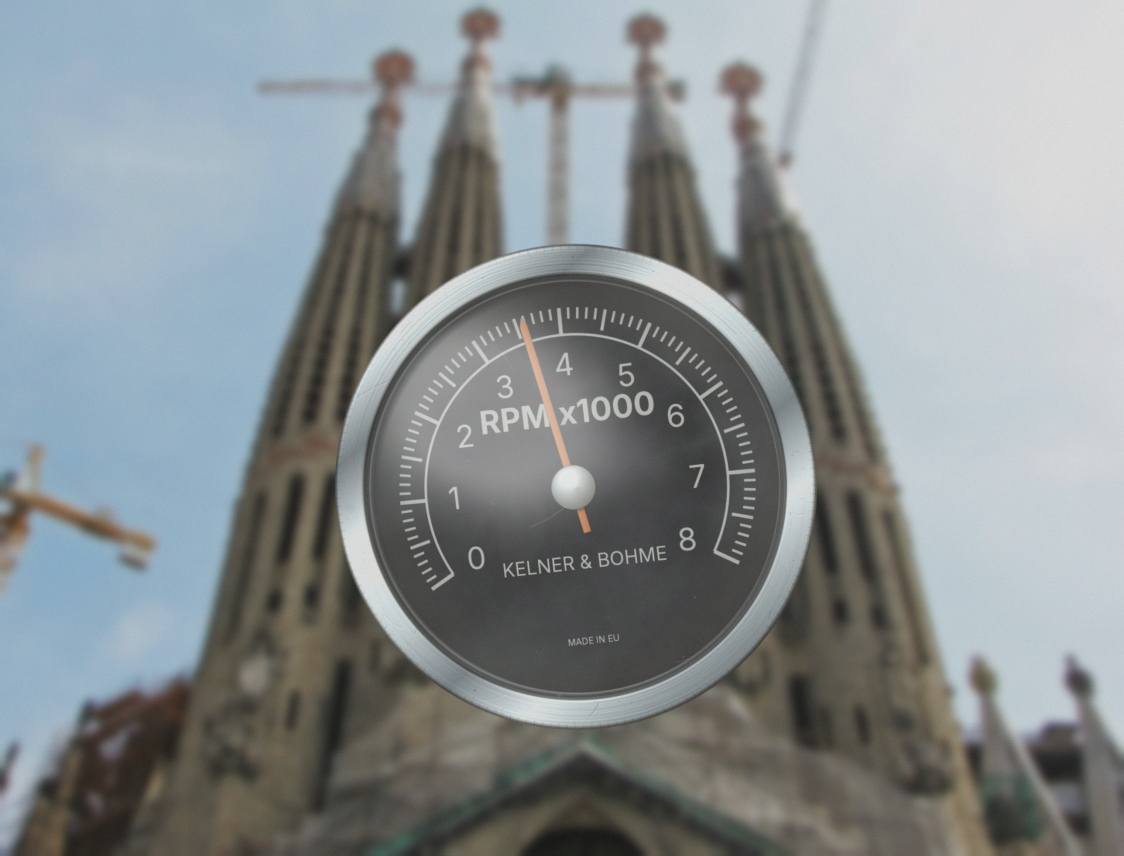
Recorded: 3600 rpm
